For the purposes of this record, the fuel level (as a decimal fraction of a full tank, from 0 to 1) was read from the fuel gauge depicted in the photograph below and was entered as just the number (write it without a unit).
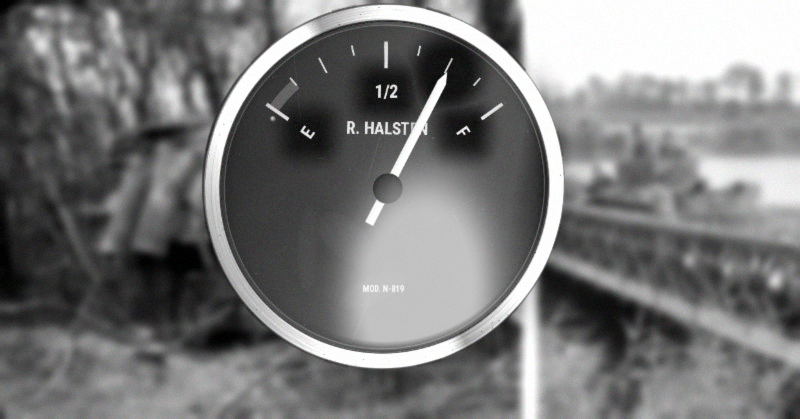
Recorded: 0.75
